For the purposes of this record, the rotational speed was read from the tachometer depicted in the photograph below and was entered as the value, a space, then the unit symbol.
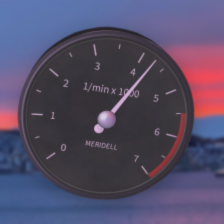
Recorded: 4250 rpm
